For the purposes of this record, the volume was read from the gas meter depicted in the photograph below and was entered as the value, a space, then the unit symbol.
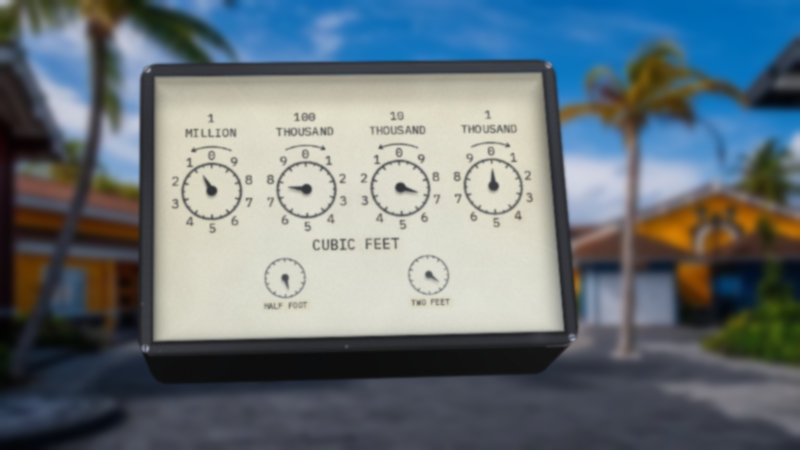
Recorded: 77000 ft³
